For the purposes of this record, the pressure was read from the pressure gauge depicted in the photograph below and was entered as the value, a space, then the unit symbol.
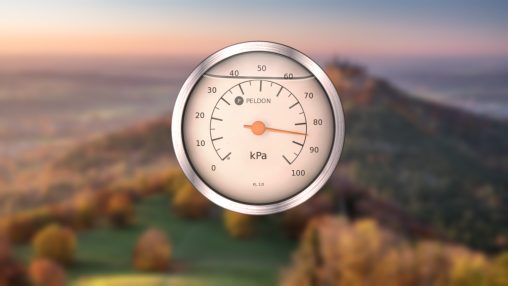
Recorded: 85 kPa
